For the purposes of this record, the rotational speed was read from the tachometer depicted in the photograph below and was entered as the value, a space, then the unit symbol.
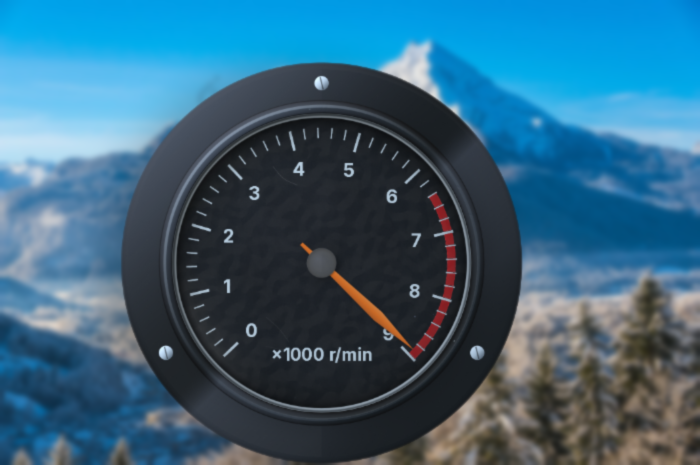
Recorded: 8900 rpm
